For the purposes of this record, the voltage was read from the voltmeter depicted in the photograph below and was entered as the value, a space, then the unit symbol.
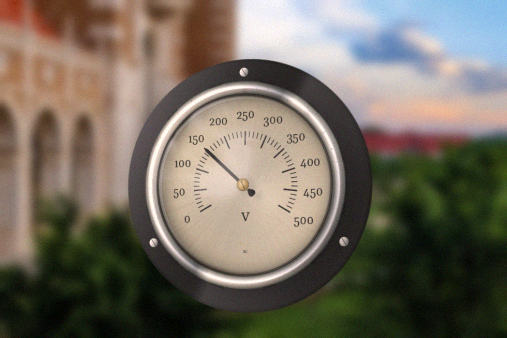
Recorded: 150 V
